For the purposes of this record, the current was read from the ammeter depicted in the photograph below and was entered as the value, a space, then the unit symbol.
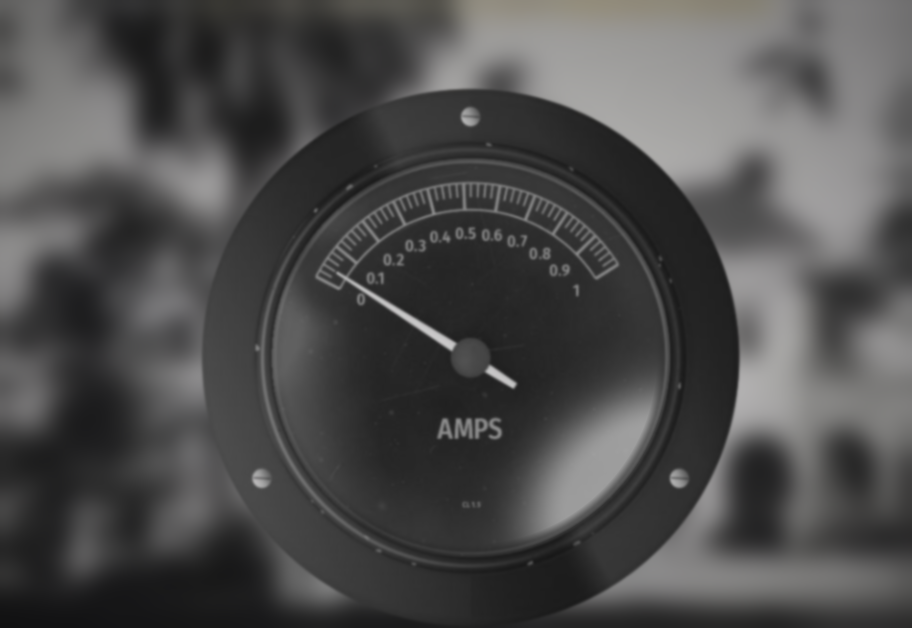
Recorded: 0.04 A
